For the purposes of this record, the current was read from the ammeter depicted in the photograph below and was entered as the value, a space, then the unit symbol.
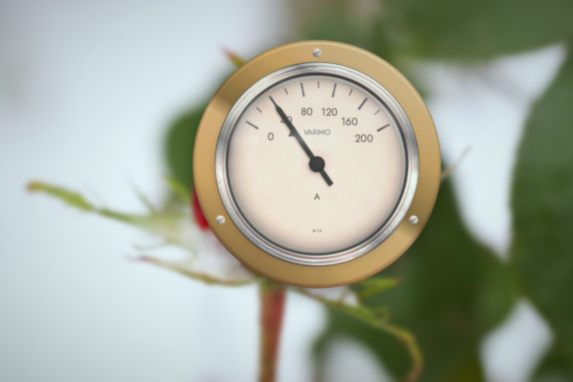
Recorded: 40 A
